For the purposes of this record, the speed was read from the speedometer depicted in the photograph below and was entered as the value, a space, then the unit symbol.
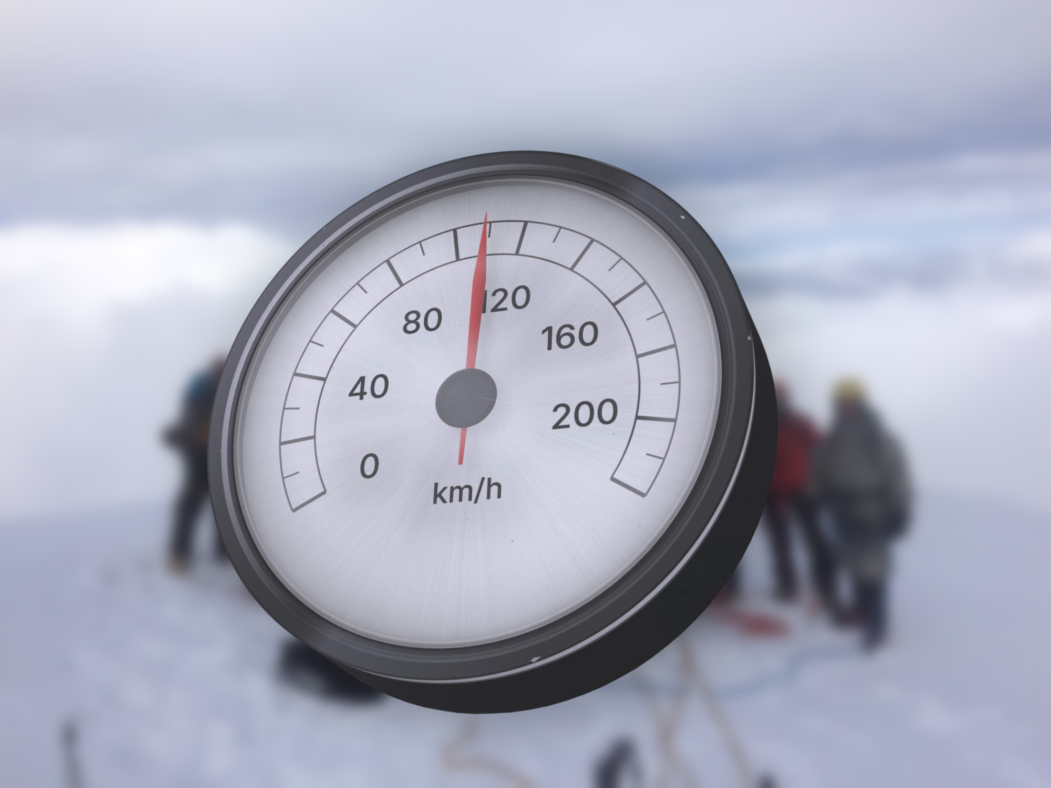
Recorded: 110 km/h
